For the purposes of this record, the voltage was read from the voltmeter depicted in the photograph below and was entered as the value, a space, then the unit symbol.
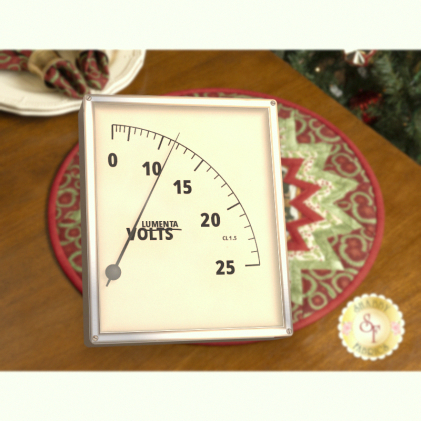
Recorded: 11.5 V
